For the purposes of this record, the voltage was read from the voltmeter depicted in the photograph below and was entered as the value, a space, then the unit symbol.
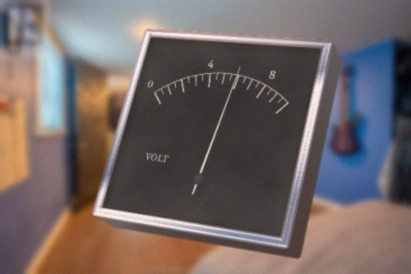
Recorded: 6 V
